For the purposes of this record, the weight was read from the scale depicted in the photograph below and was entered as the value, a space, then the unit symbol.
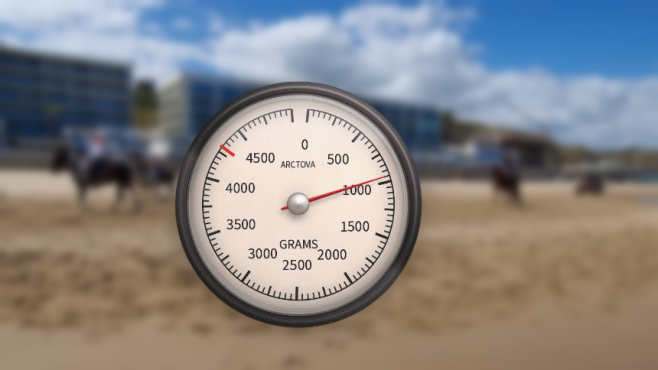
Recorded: 950 g
